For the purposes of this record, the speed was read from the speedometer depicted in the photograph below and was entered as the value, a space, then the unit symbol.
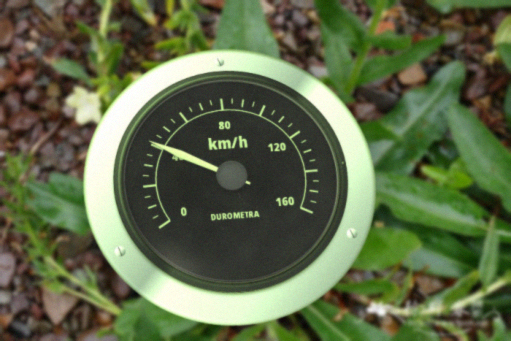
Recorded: 40 km/h
